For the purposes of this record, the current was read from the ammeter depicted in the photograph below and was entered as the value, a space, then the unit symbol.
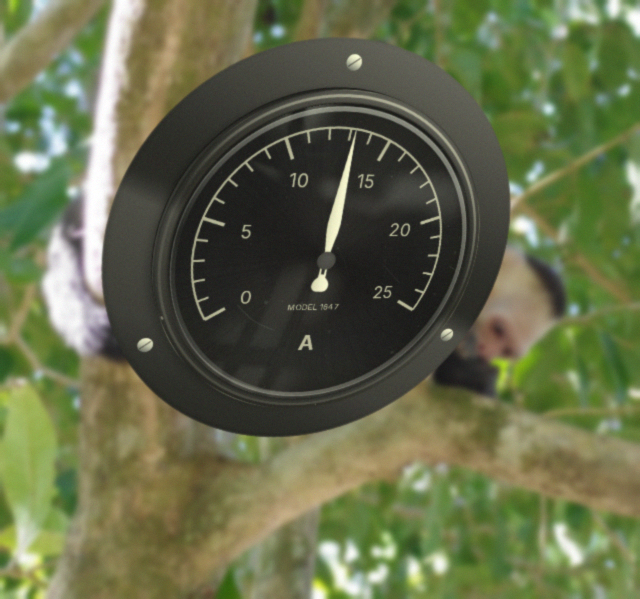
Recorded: 13 A
